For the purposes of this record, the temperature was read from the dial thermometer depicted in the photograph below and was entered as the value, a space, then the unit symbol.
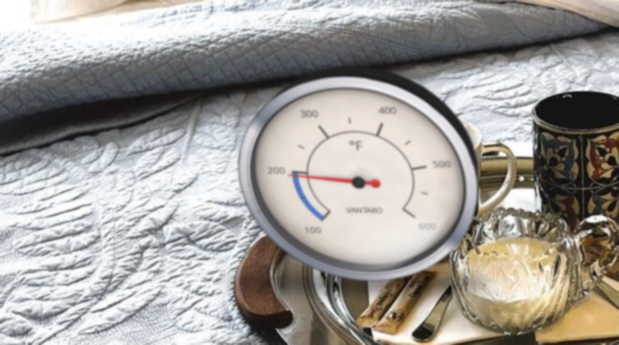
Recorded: 200 °F
